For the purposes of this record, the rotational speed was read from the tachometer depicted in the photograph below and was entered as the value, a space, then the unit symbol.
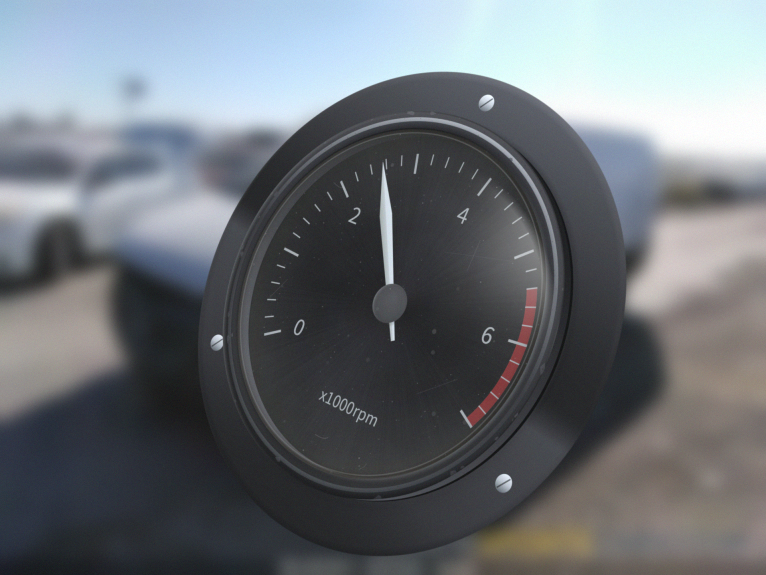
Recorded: 2600 rpm
